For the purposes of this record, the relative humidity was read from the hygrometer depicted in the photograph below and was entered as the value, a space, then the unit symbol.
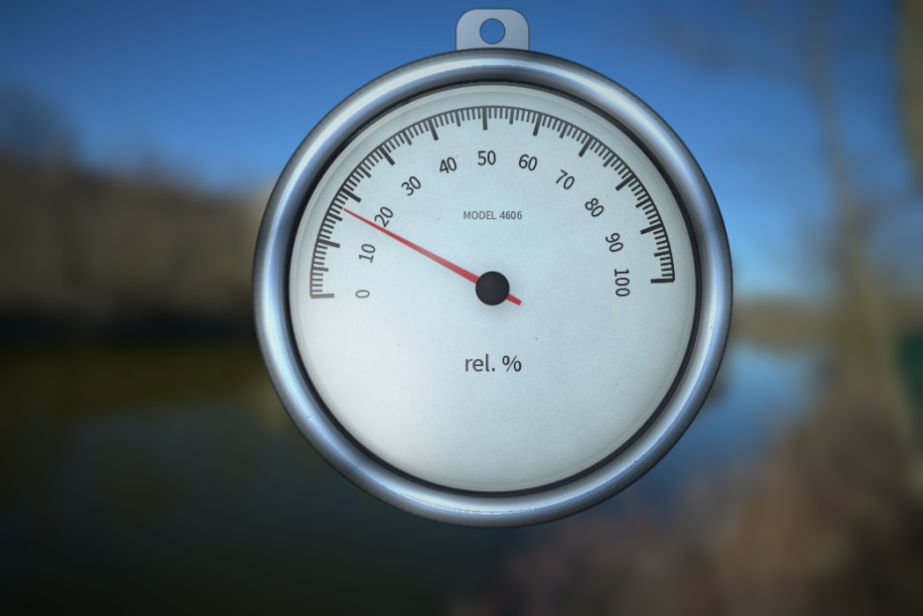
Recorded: 17 %
